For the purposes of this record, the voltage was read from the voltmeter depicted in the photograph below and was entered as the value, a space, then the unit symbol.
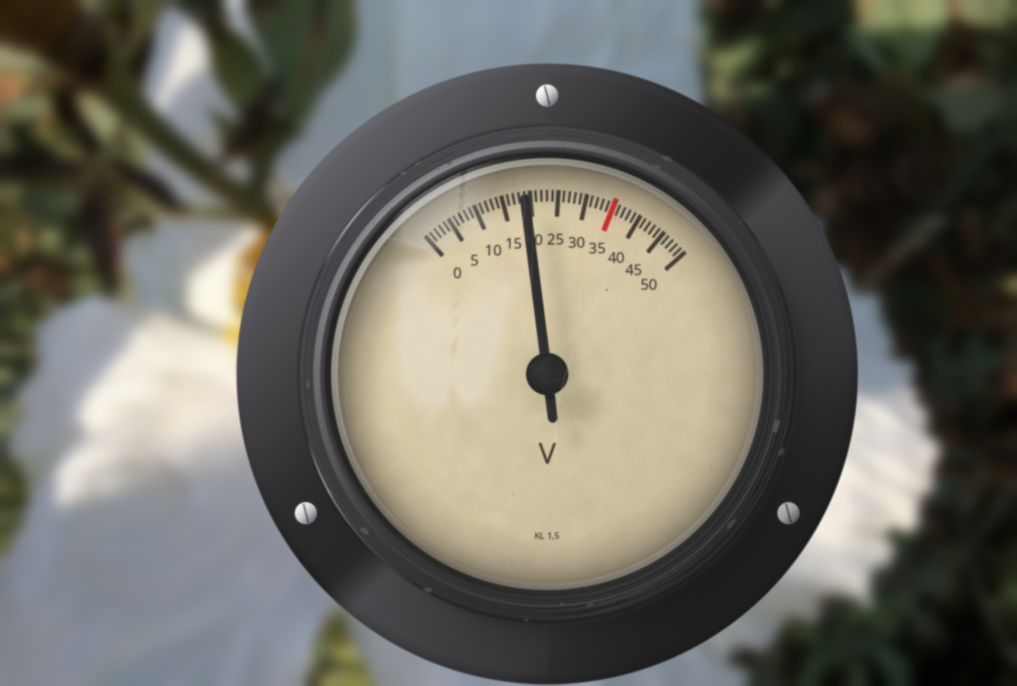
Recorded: 19 V
